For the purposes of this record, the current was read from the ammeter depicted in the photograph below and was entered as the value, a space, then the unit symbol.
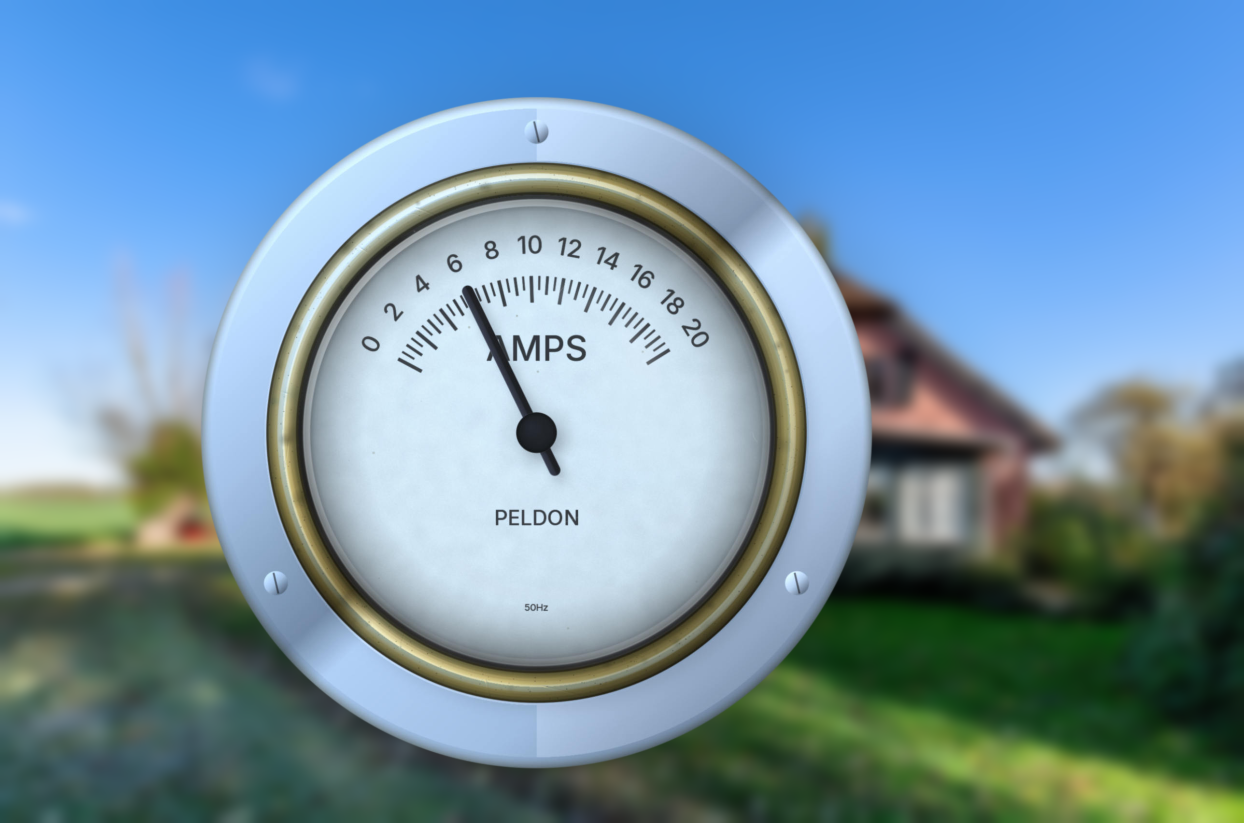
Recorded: 6 A
